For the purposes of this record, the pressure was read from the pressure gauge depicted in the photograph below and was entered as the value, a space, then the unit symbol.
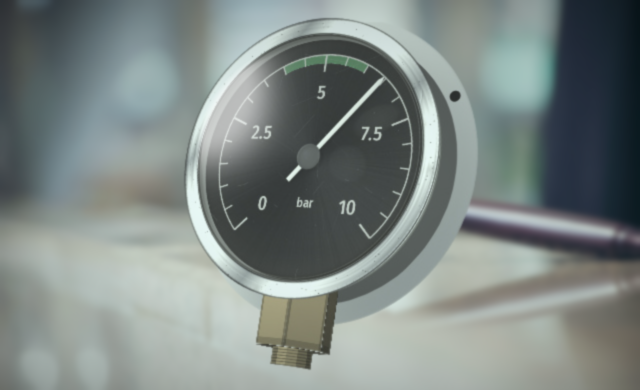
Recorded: 6.5 bar
